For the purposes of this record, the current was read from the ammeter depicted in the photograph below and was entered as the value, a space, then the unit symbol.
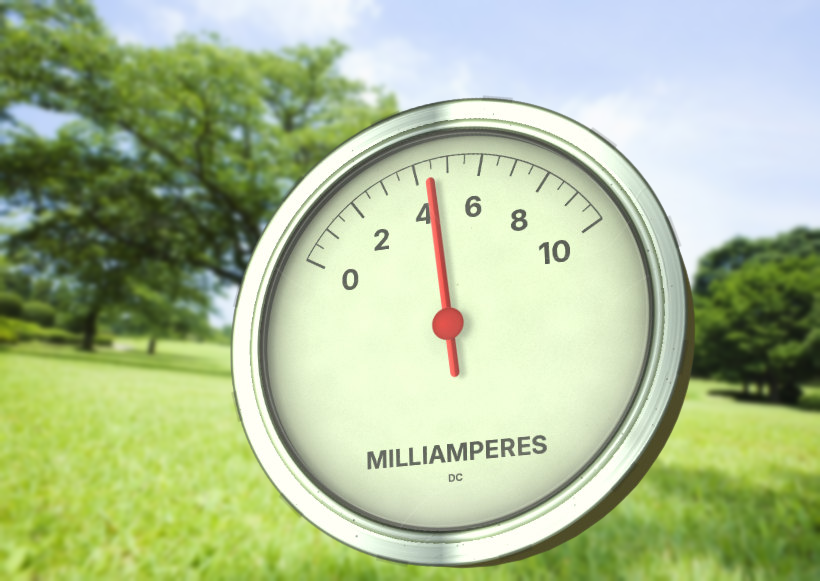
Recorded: 4.5 mA
